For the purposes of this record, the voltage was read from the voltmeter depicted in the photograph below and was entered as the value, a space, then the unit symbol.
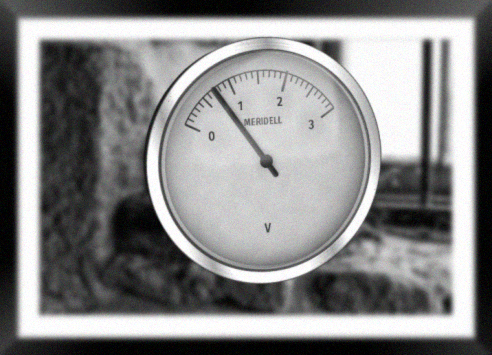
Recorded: 0.7 V
